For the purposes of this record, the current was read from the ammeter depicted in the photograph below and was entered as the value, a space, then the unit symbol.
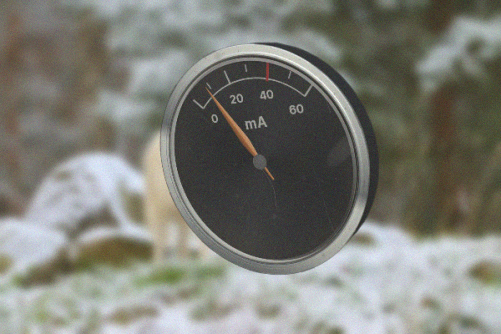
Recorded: 10 mA
